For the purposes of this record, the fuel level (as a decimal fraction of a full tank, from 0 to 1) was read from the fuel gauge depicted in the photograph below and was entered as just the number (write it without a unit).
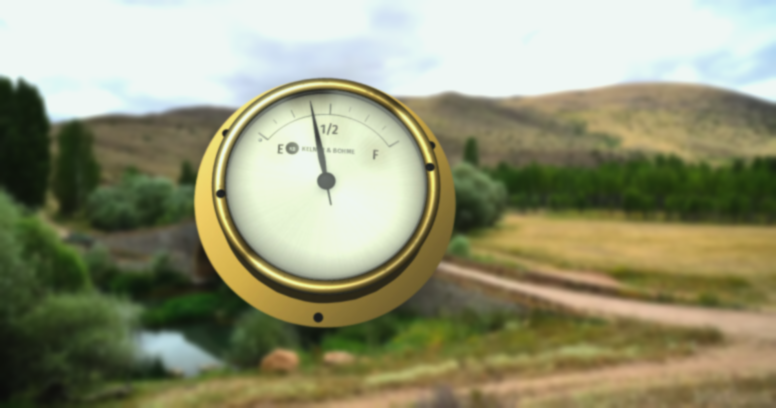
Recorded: 0.375
